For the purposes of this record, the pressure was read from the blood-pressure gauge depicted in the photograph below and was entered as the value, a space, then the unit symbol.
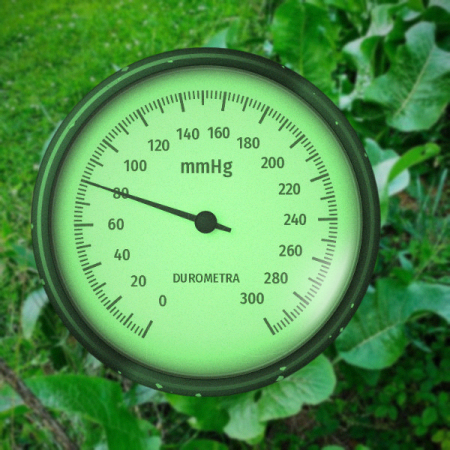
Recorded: 80 mmHg
